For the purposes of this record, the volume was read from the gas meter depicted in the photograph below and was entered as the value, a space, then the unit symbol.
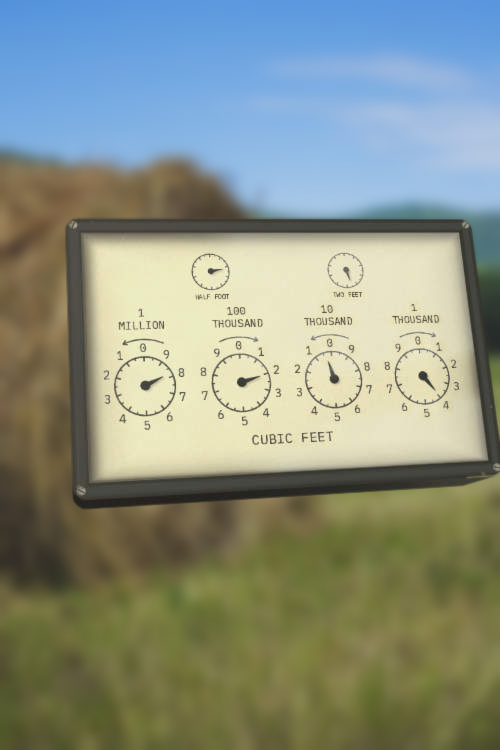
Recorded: 820400 ft³
